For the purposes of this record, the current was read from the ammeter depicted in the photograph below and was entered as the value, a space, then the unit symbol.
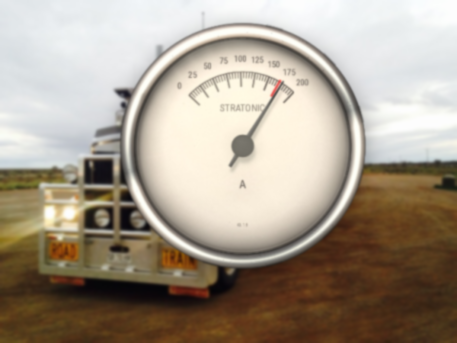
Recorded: 175 A
